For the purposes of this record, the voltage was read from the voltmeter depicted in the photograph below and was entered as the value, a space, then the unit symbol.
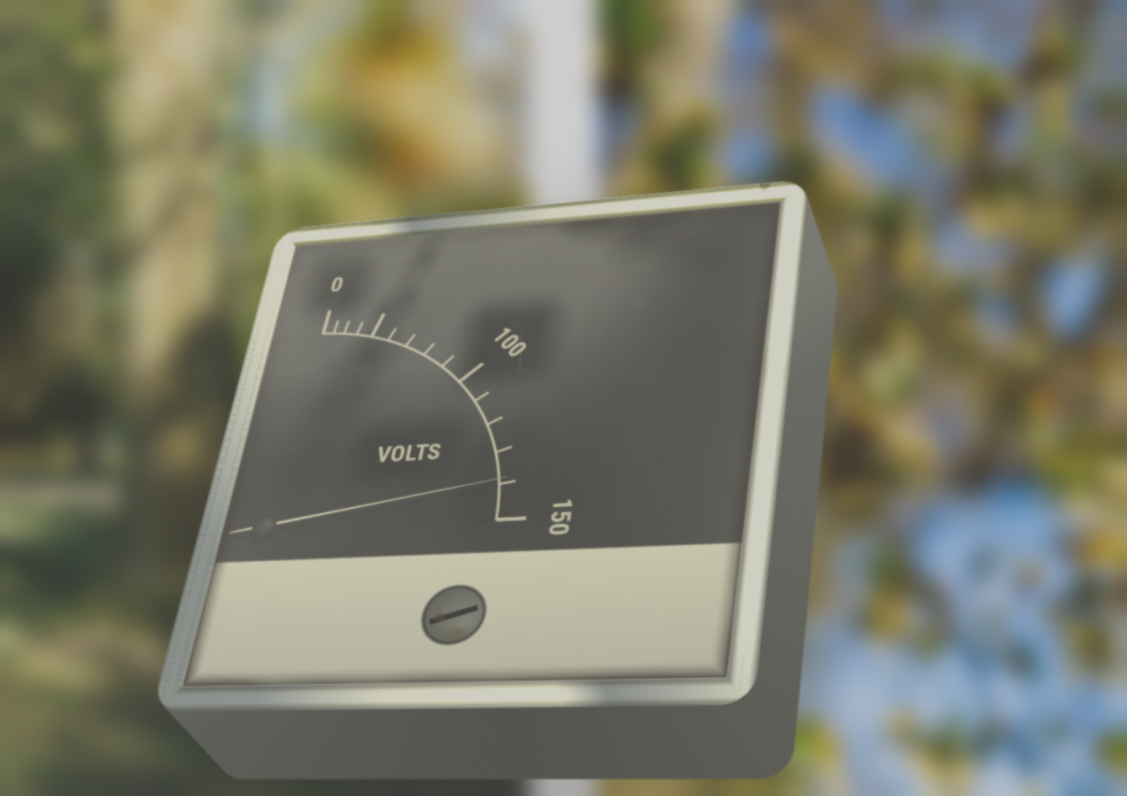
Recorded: 140 V
